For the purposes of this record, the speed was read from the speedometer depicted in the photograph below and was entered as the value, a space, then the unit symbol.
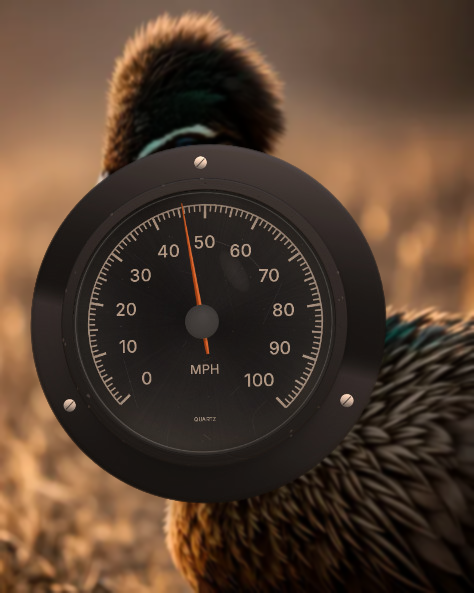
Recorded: 46 mph
